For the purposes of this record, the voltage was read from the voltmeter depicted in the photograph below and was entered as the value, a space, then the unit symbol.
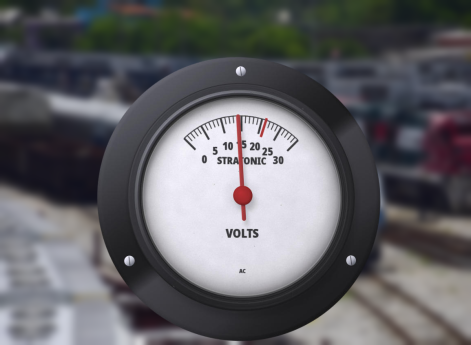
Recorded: 14 V
